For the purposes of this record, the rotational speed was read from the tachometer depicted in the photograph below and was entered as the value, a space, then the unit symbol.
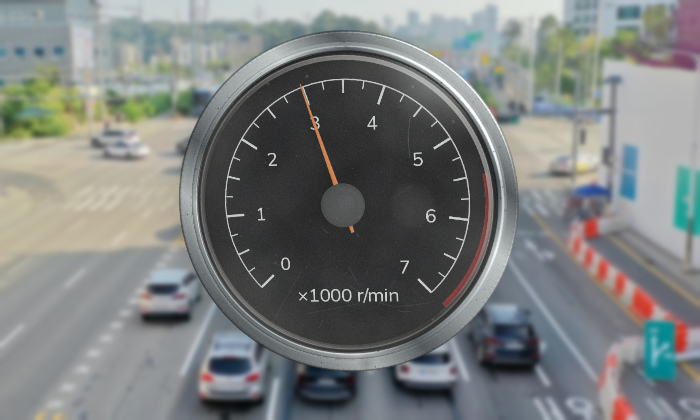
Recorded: 3000 rpm
